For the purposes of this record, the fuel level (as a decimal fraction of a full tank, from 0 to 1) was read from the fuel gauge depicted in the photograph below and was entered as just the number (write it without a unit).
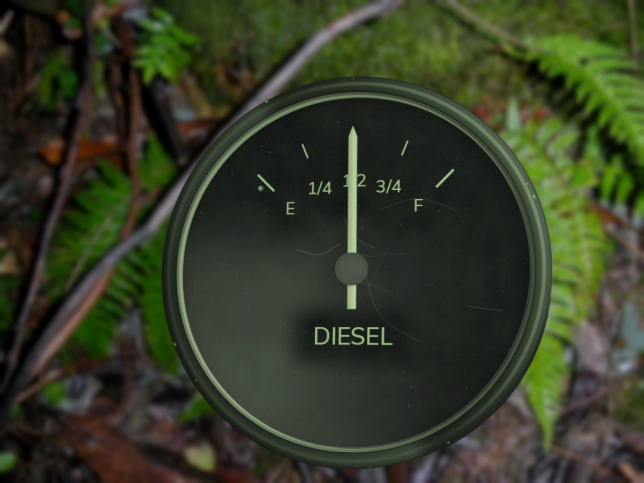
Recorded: 0.5
